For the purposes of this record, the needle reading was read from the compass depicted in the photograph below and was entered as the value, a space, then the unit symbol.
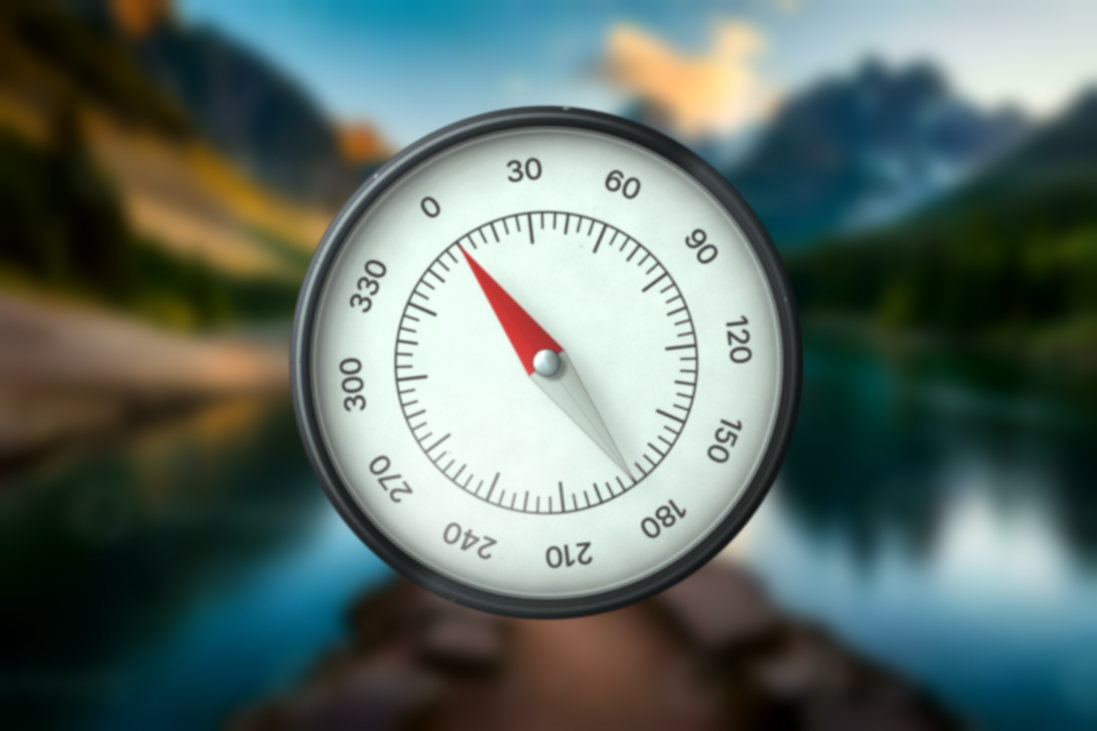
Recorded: 0 °
